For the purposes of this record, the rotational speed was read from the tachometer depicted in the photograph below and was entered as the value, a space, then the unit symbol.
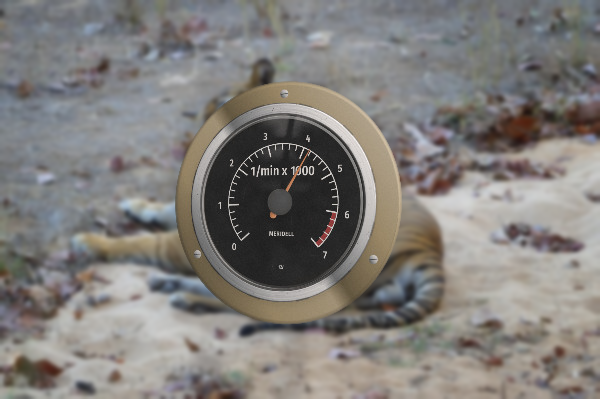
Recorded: 4200 rpm
